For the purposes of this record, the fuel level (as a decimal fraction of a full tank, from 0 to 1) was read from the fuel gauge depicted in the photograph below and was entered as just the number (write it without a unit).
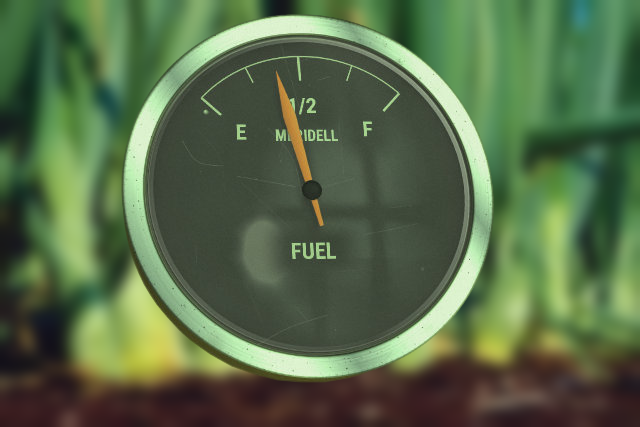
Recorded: 0.375
